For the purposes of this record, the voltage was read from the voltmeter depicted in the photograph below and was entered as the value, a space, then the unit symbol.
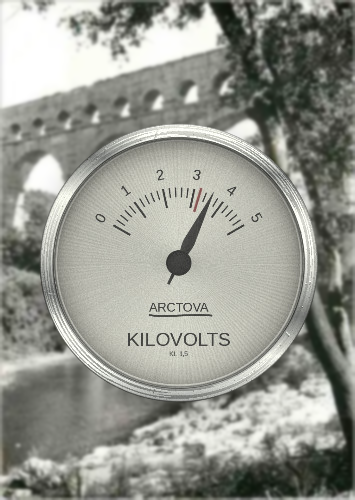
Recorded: 3.6 kV
